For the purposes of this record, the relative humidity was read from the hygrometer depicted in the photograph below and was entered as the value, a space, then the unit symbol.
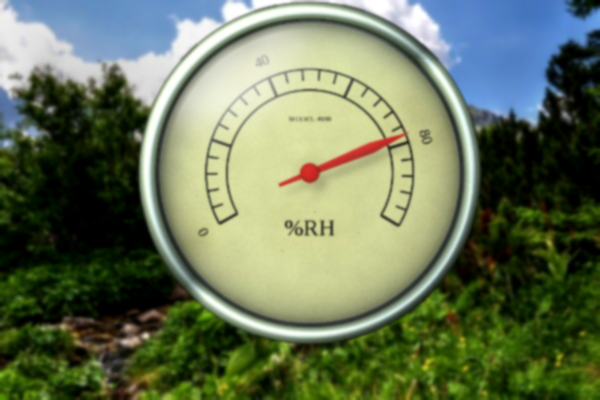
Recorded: 78 %
